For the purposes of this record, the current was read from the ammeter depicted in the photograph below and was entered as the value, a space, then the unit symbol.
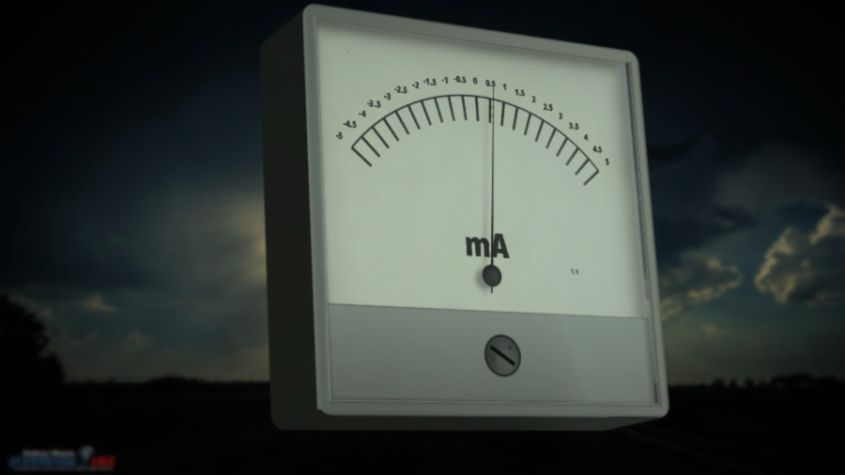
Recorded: 0.5 mA
